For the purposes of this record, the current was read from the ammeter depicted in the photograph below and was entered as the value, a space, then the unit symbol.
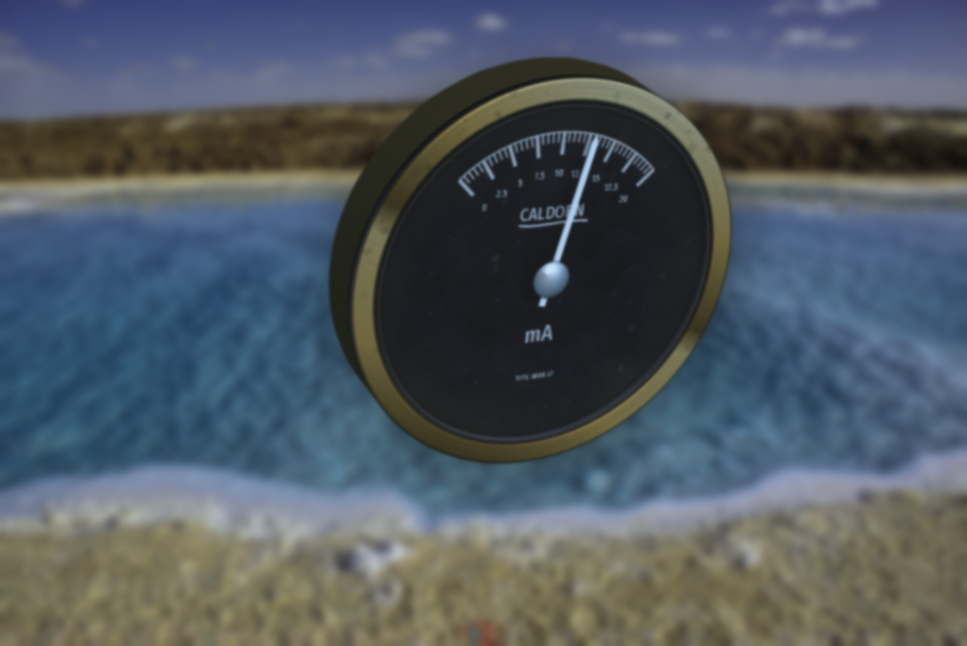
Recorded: 12.5 mA
